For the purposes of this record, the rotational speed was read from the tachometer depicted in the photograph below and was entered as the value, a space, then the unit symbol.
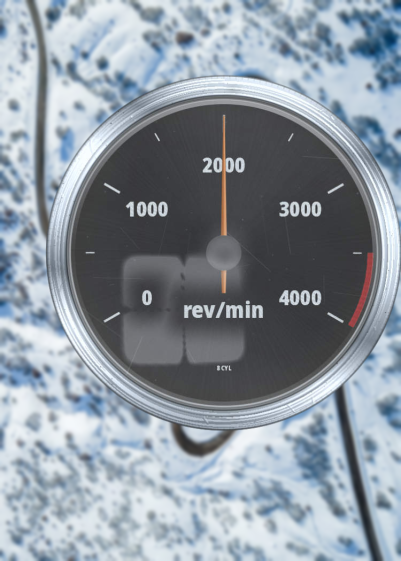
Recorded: 2000 rpm
